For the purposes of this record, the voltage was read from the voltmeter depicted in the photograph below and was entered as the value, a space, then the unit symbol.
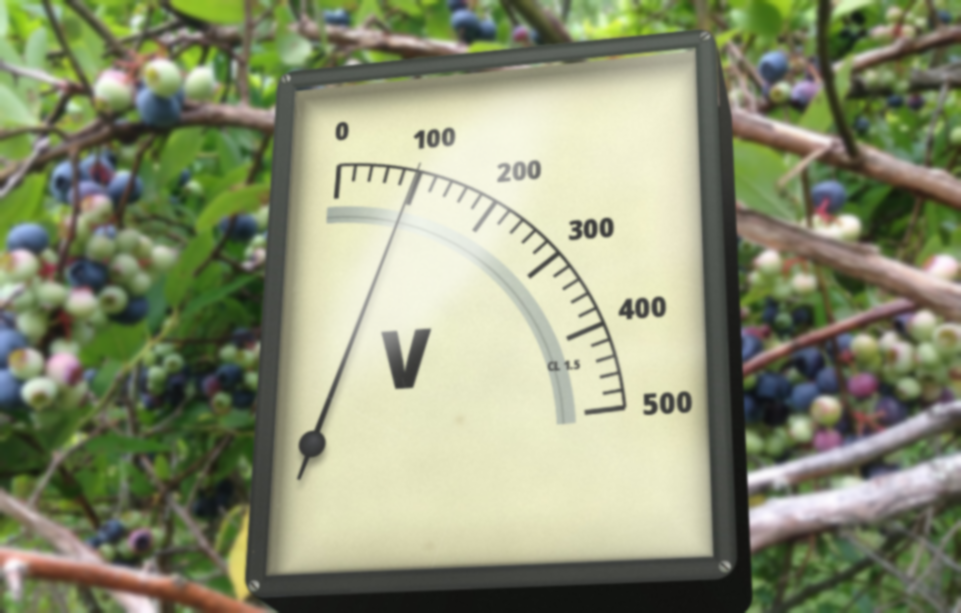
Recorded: 100 V
